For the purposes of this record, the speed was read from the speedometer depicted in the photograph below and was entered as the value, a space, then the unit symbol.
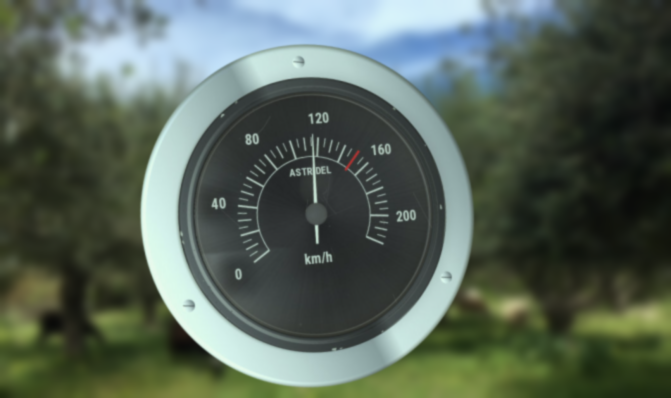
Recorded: 115 km/h
